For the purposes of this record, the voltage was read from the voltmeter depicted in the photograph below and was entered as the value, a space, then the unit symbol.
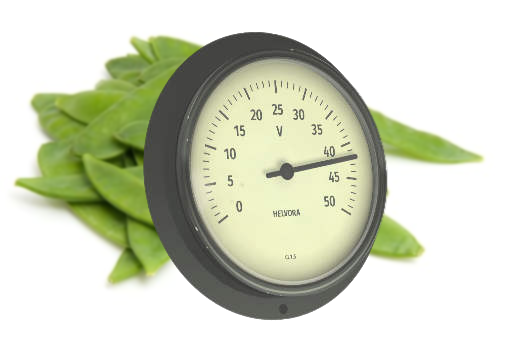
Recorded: 42 V
